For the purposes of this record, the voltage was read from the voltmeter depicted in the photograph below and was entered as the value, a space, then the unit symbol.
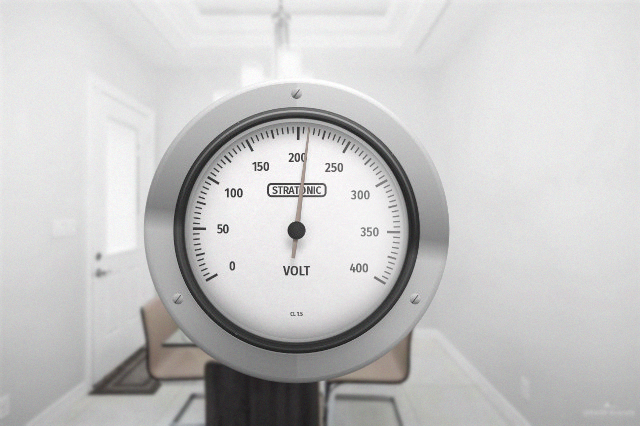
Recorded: 210 V
